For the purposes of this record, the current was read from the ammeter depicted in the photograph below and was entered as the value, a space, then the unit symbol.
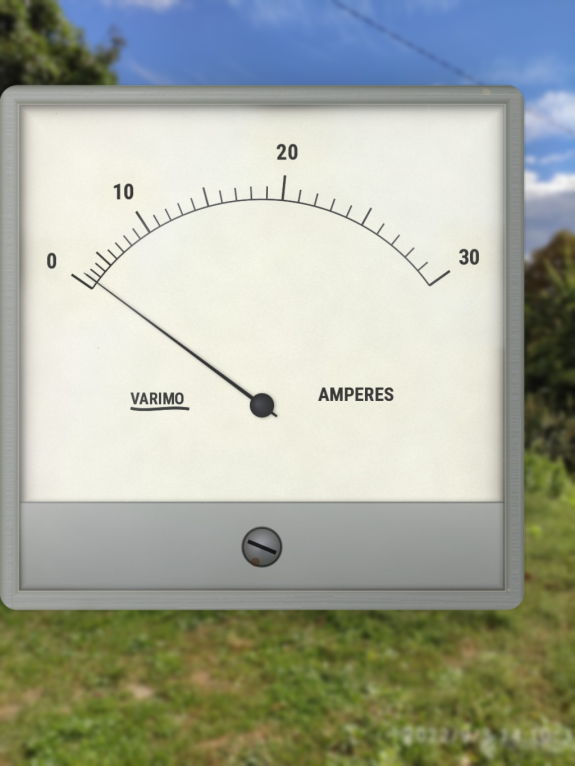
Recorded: 2 A
